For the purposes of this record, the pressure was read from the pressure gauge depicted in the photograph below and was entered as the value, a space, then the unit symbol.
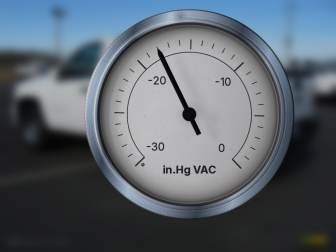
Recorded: -18 inHg
